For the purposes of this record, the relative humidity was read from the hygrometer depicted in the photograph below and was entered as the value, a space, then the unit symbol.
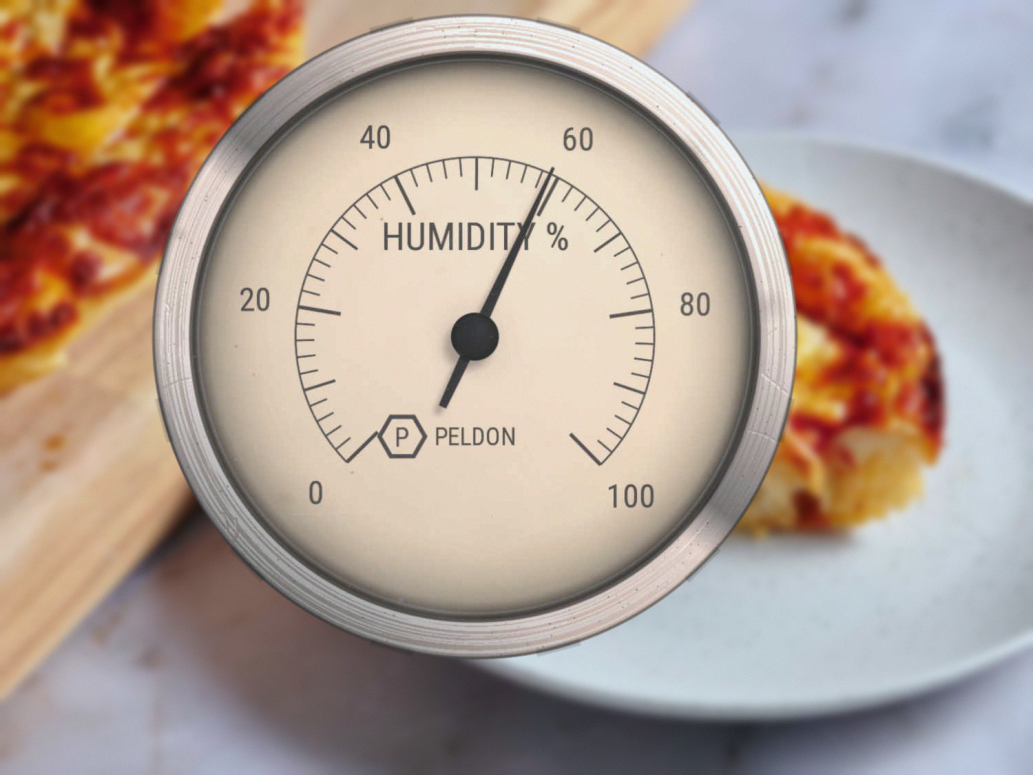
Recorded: 59 %
